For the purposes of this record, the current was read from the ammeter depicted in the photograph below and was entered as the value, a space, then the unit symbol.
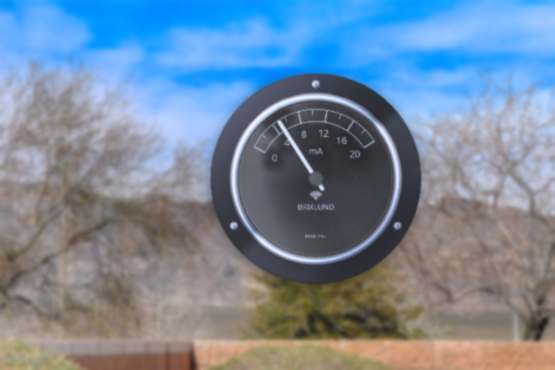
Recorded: 5 mA
